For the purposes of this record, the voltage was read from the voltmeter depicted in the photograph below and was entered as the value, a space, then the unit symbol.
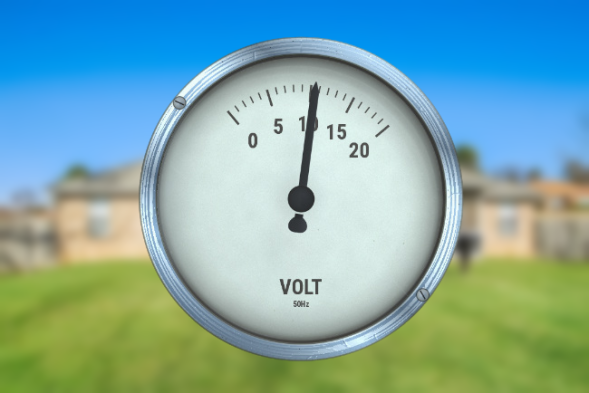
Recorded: 10.5 V
